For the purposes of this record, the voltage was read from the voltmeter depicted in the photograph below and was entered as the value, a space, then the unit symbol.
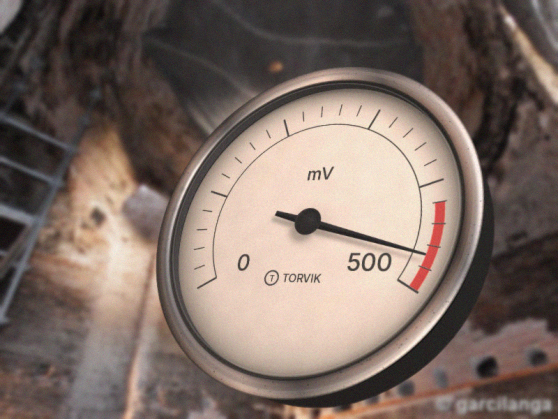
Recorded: 470 mV
